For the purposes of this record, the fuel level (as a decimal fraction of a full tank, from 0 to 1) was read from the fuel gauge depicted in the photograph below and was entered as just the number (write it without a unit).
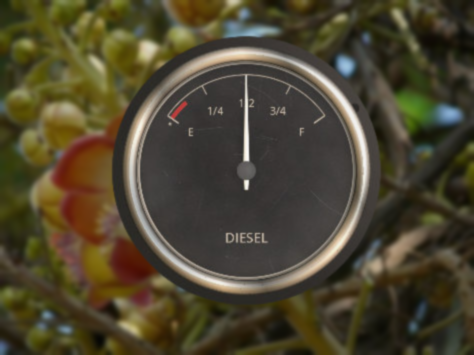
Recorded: 0.5
